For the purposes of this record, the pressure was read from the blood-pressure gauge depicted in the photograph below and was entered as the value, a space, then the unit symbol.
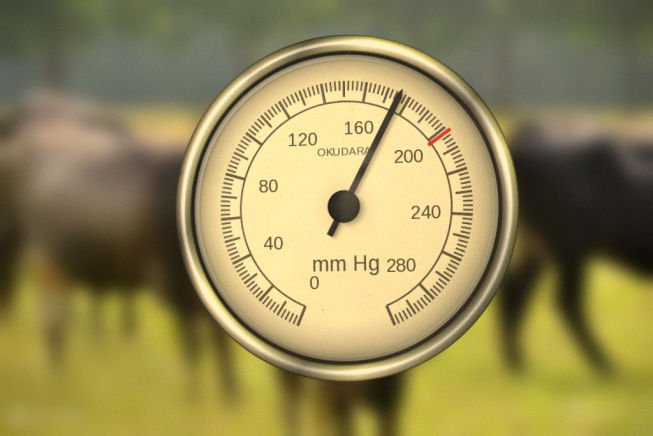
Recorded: 176 mmHg
